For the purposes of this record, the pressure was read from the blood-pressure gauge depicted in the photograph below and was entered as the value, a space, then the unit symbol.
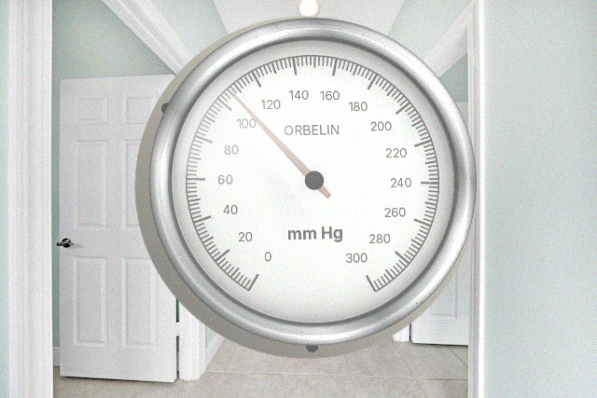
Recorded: 106 mmHg
